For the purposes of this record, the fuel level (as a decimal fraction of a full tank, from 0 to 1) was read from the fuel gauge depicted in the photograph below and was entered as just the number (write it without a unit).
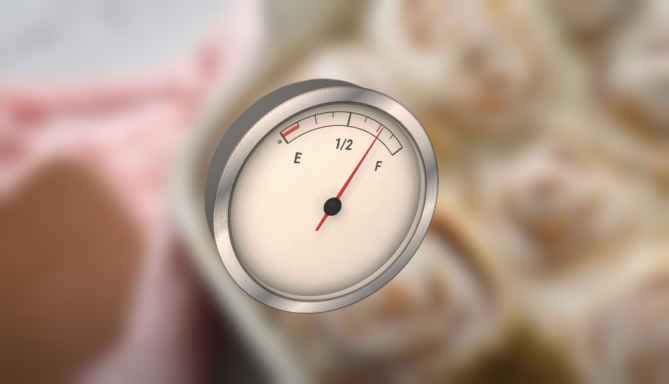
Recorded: 0.75
